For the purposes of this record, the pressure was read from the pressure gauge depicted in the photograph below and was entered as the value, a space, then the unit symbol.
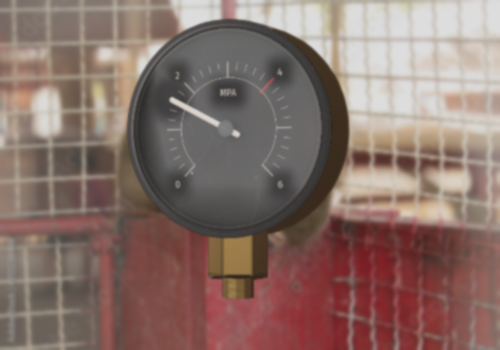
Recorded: 1.6 MPa
